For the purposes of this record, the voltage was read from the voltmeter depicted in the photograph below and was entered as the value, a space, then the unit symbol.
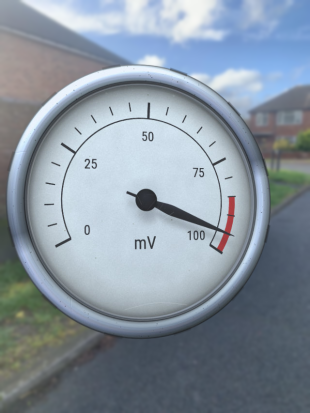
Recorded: 95 mV
